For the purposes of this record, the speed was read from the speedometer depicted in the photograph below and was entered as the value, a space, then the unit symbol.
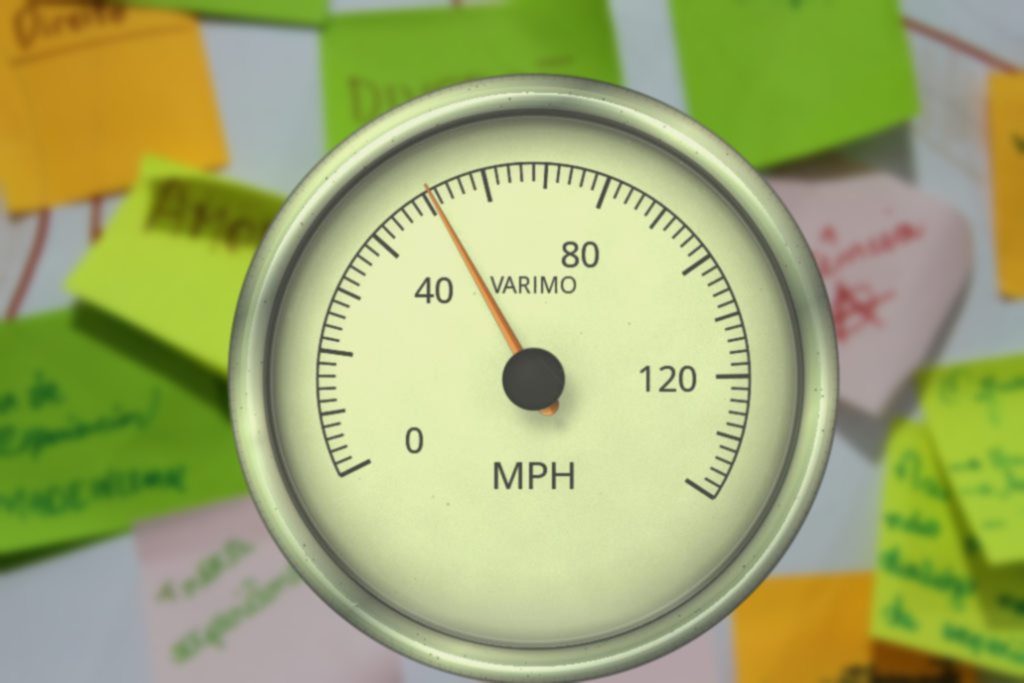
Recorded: 51 mph
